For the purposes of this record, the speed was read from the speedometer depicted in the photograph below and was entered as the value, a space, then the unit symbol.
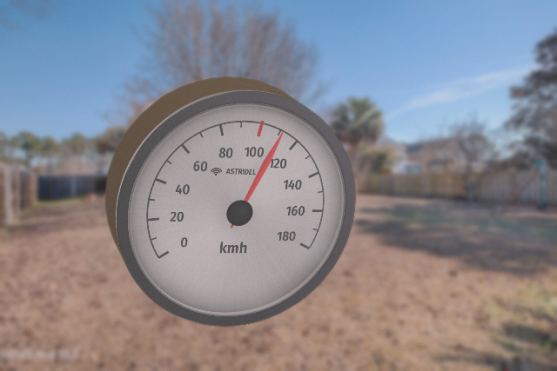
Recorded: 110 km/h
